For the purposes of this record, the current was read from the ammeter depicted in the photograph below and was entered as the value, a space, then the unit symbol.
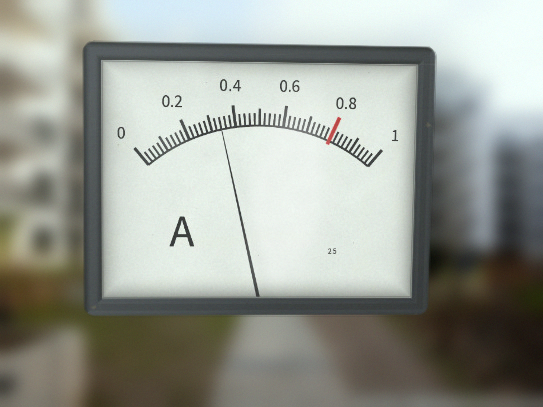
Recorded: 0.34 A
